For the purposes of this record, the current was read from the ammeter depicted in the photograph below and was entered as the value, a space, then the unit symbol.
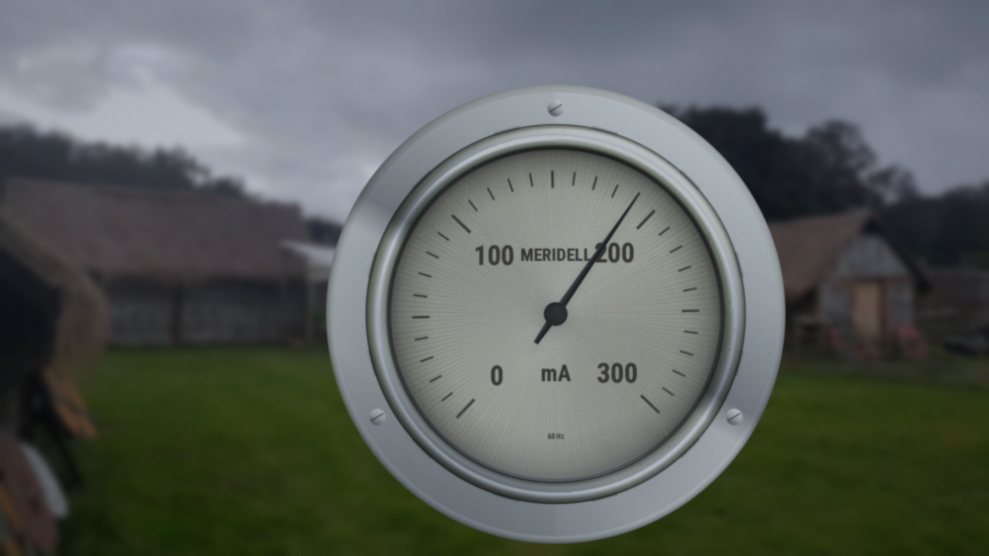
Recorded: 190 mA
